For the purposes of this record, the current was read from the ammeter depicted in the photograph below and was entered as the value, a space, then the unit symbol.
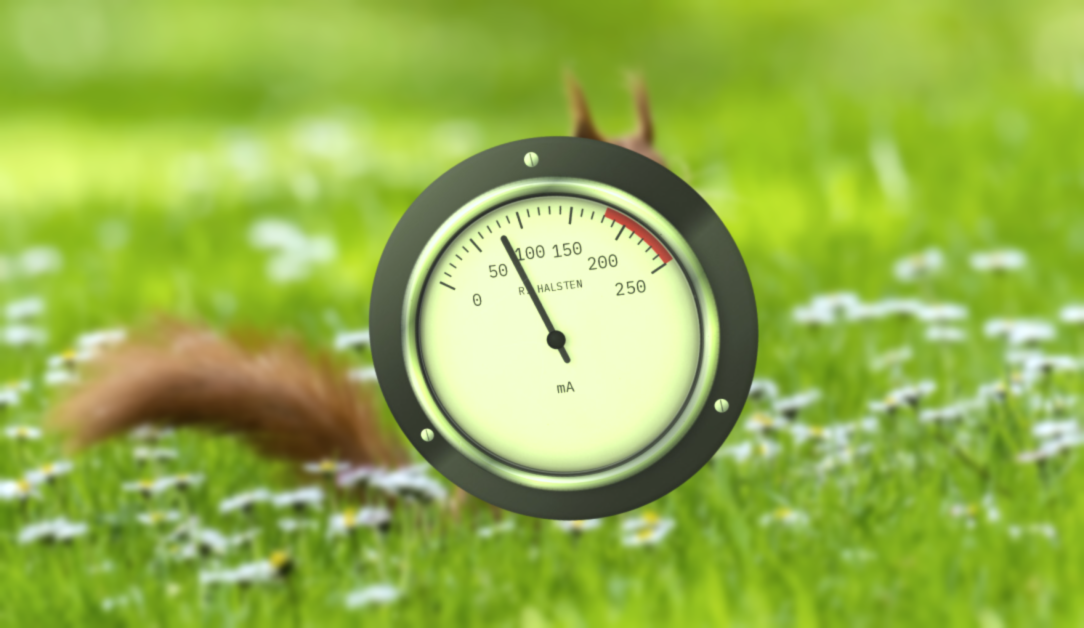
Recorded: 80 mA
